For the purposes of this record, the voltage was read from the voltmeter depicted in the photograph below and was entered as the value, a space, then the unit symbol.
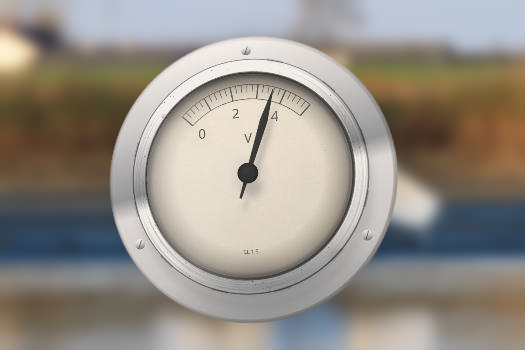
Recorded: 3.6 V
